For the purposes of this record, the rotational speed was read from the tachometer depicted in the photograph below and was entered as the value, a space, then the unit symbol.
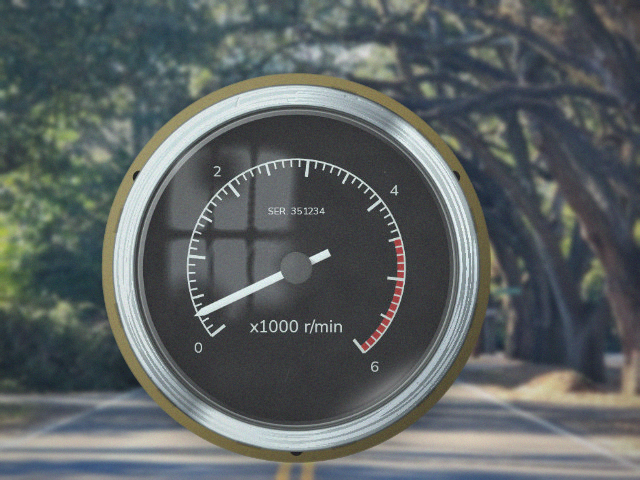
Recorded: 300 rpm
